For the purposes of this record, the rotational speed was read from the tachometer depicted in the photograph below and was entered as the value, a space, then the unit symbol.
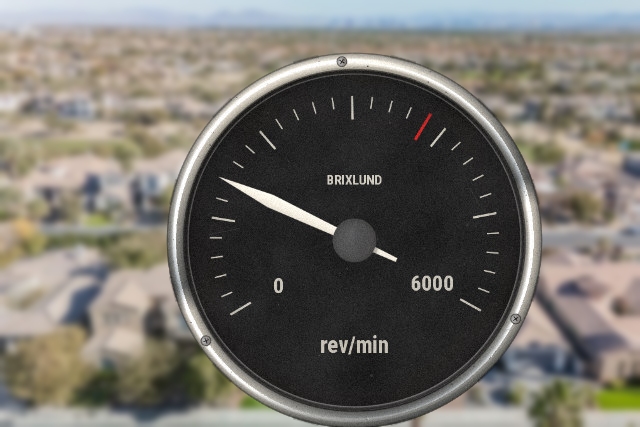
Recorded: 1400 rpm
